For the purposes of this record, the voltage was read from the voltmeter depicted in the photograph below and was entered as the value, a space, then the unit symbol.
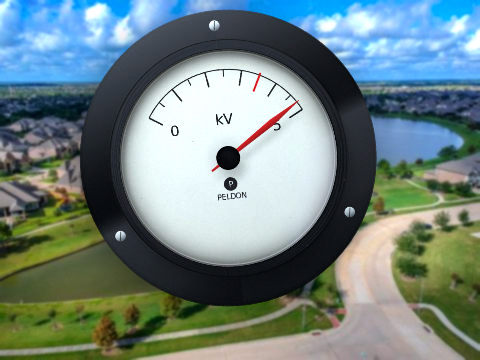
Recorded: 4.75 kV
